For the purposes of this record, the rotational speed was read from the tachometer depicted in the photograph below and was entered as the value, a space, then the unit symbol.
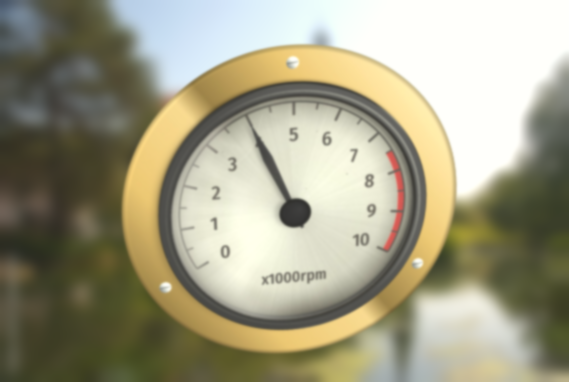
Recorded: 4000 rpm
